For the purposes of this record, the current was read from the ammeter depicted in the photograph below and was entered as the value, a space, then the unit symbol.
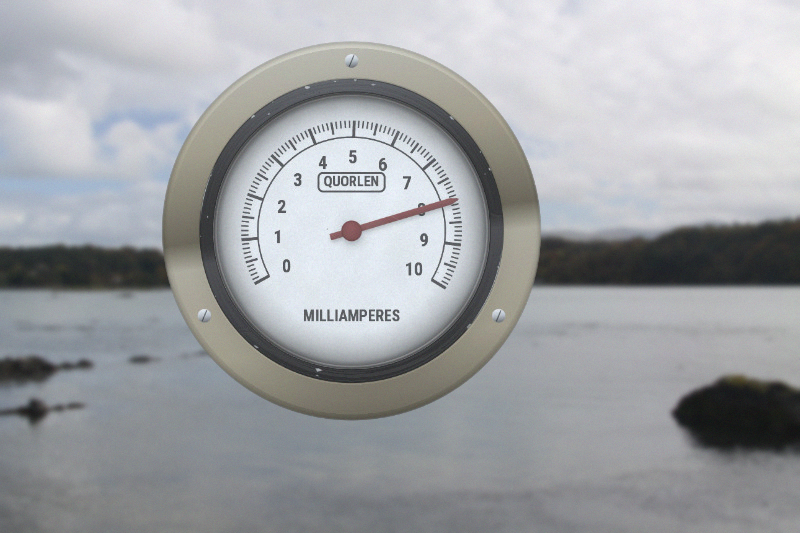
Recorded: 8 mA
